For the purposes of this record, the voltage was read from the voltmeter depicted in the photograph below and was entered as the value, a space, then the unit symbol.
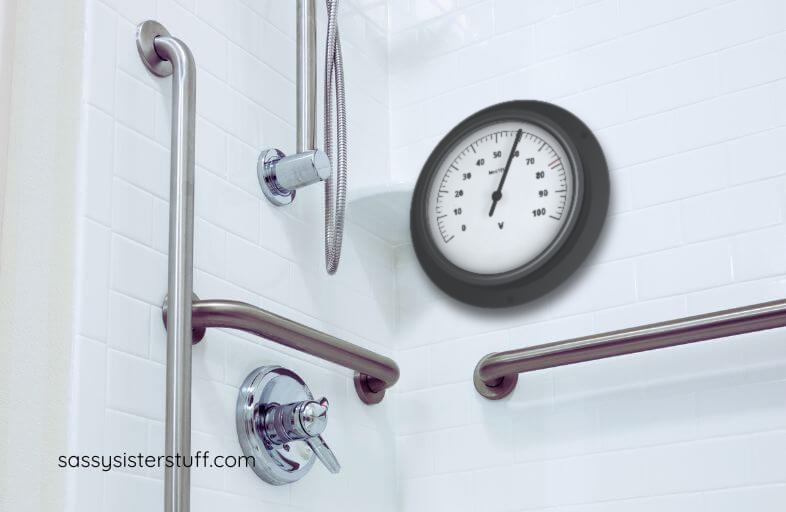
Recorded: 60 V
